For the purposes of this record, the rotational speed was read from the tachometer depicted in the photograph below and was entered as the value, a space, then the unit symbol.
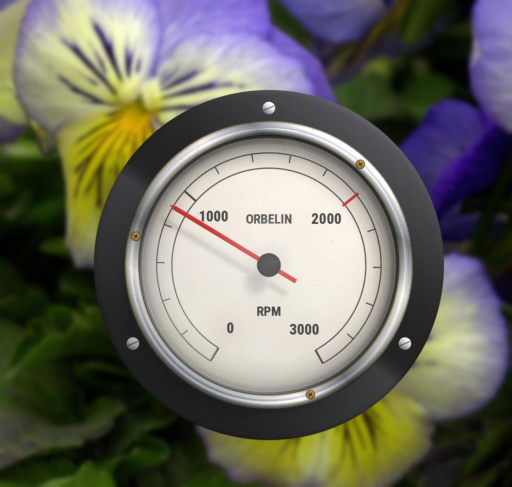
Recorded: 900 rpm
